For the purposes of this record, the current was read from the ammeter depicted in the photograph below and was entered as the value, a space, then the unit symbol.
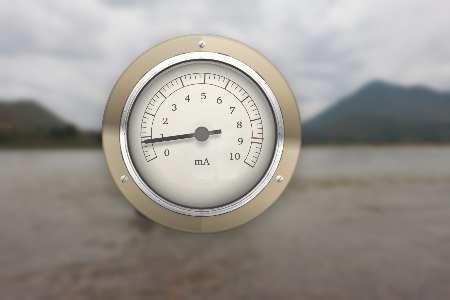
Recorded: 0.8 mA
